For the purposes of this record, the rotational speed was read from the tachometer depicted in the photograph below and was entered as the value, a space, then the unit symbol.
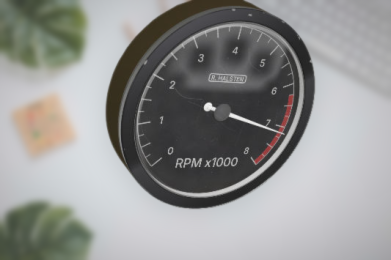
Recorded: 7125 rpm
